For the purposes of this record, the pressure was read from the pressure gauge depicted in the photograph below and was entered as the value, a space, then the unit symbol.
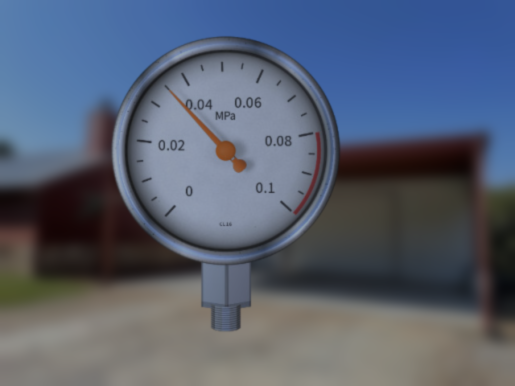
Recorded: 0.035 MPa
